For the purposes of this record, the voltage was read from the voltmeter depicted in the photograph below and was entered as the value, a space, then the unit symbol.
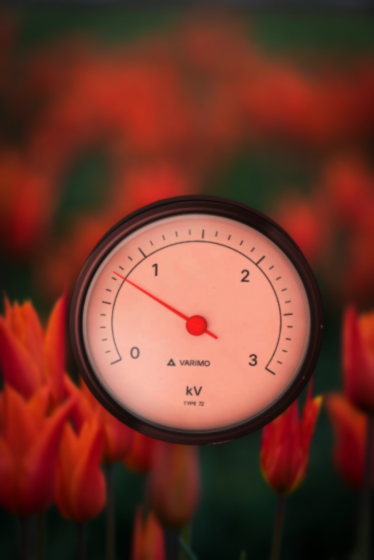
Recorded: 0.75 kV
